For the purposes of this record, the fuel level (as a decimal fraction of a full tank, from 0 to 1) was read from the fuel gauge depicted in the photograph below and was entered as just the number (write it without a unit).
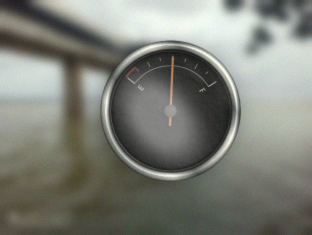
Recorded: 0.5
